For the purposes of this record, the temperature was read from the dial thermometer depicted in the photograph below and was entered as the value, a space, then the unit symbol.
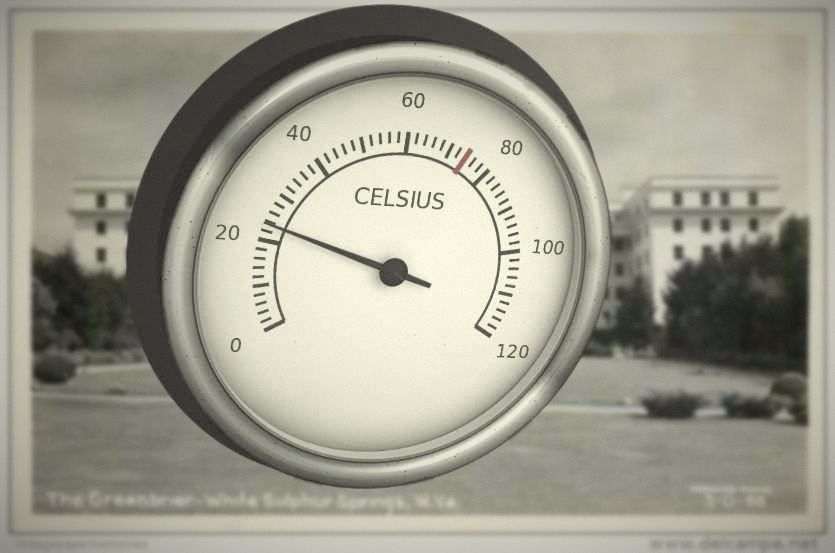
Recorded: 24 °C
